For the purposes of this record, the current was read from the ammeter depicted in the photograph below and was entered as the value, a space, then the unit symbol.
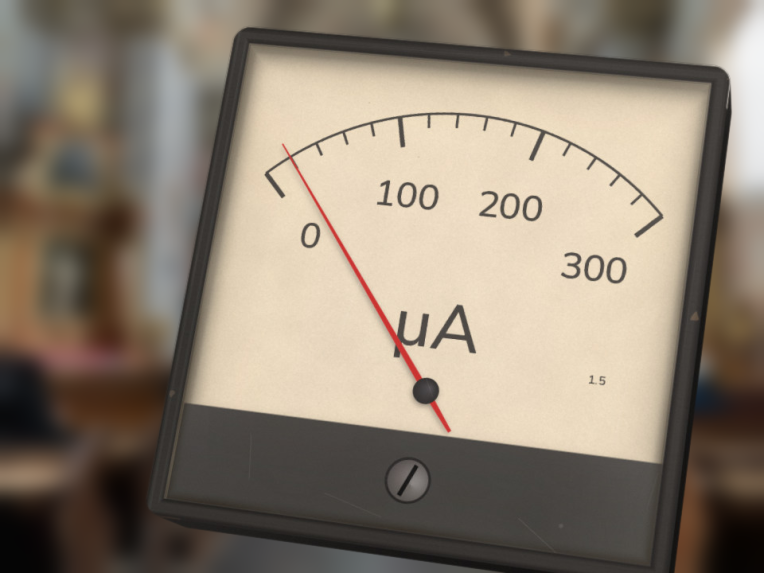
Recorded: 20 µA
